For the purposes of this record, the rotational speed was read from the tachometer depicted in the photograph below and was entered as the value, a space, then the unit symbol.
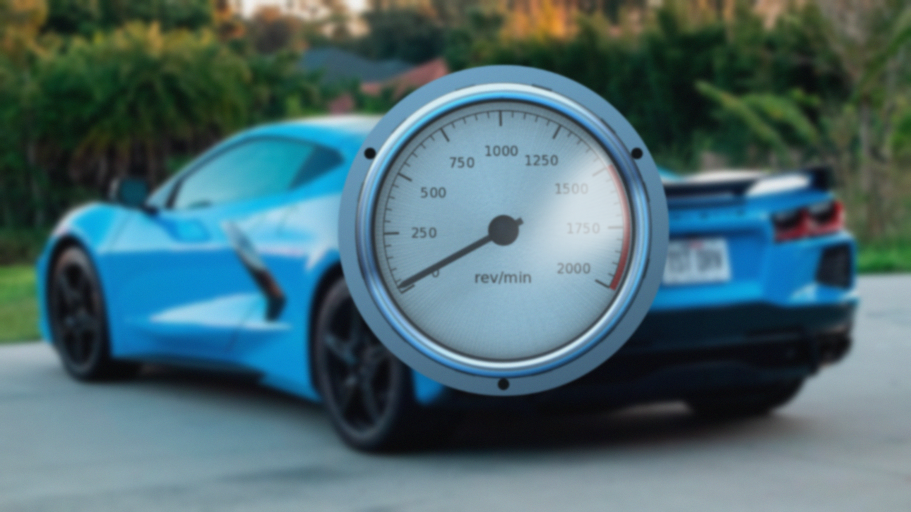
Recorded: 25 rpm
